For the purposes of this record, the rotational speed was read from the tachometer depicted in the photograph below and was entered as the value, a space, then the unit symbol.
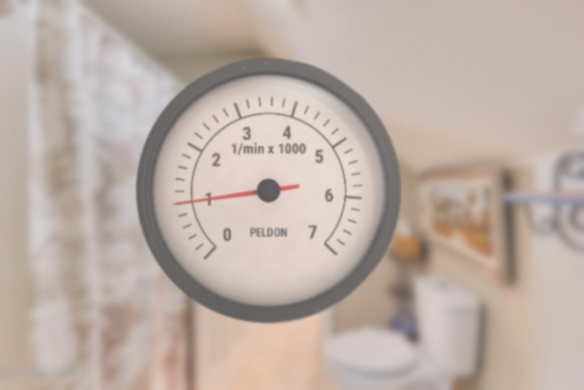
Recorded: 1000 rpm
